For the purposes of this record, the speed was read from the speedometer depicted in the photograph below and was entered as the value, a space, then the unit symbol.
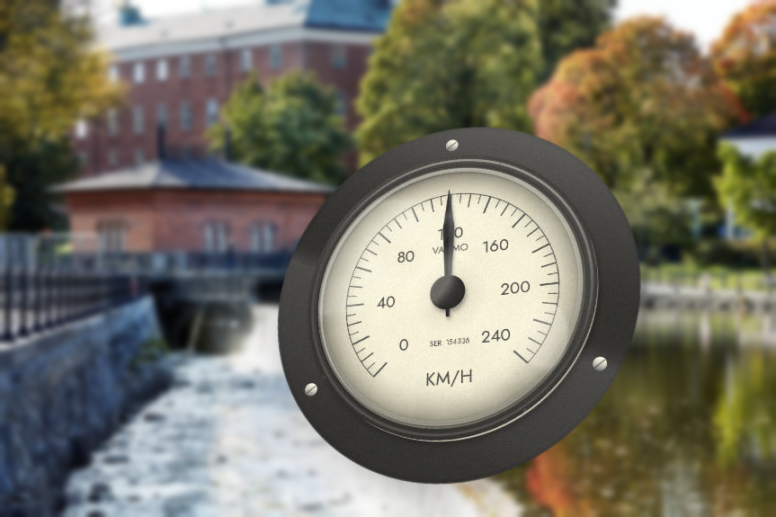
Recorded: 120 km/h
